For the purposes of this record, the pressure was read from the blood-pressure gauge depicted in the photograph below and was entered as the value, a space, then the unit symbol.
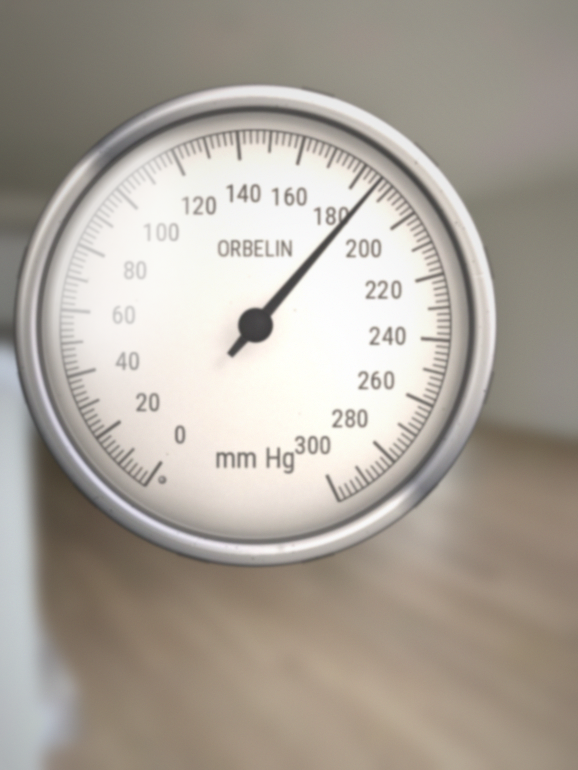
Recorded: 186 mmHg
